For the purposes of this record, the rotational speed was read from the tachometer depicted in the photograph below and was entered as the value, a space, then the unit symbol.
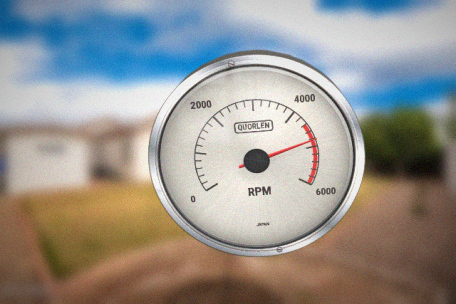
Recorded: 4800 rpm
